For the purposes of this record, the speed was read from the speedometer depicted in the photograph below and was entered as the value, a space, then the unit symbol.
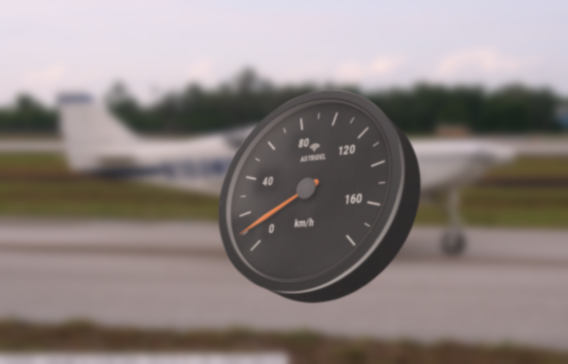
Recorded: 10 km/h
